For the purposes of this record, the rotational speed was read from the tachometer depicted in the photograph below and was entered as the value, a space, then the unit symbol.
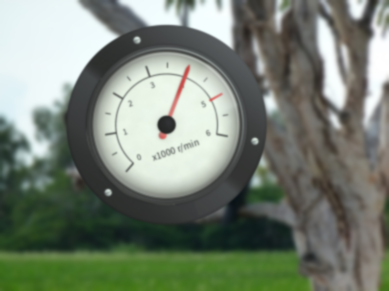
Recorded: 4000 rpm
